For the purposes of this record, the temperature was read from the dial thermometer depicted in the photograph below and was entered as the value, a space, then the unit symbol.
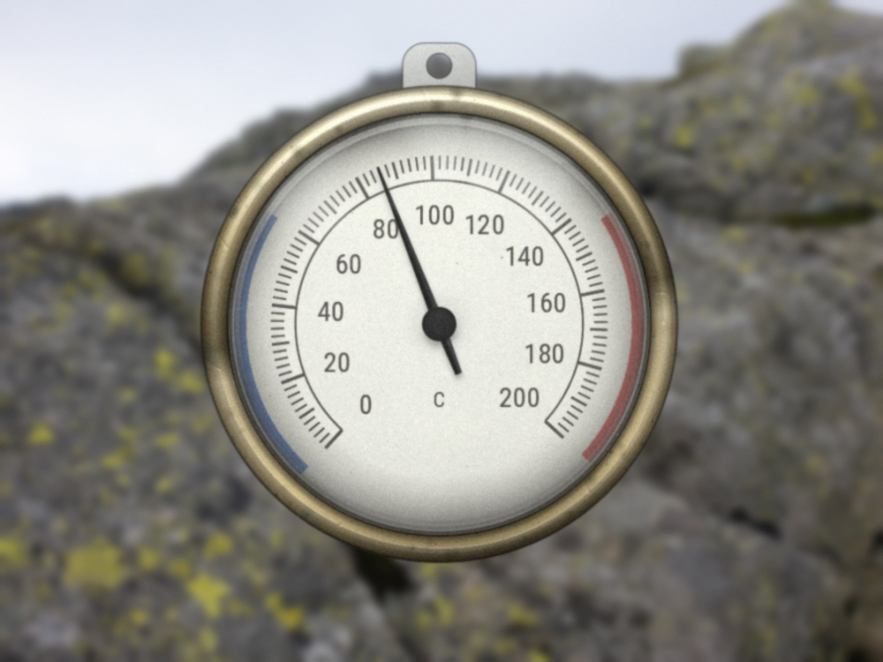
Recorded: 86 °C
